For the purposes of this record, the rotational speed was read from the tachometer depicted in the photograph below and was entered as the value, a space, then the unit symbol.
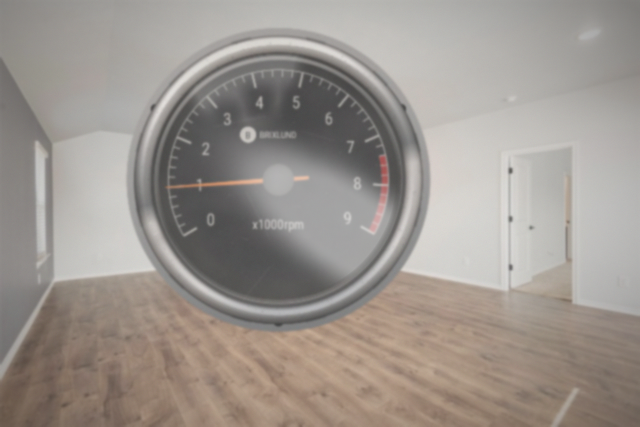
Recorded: 1000 rpm
